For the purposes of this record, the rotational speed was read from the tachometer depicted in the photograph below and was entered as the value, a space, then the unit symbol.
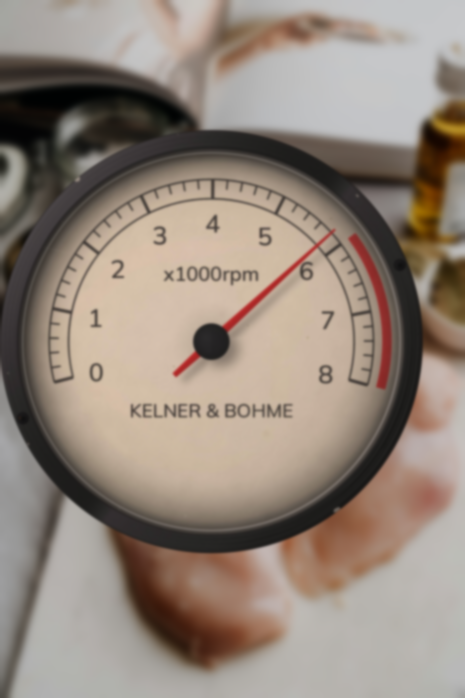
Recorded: 5800 rpm
